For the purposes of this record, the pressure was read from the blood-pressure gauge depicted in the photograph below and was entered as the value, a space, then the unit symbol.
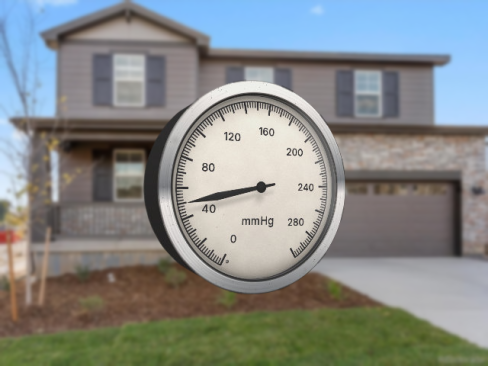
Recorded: 50 mmHg
